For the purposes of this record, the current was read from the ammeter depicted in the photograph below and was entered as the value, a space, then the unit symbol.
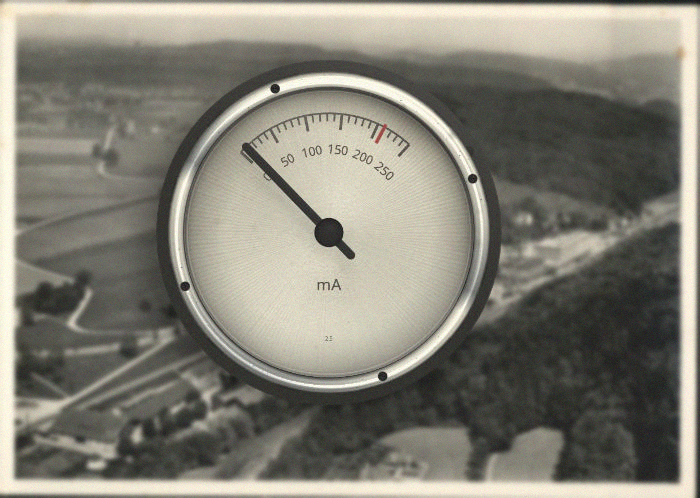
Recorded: 10 mA
